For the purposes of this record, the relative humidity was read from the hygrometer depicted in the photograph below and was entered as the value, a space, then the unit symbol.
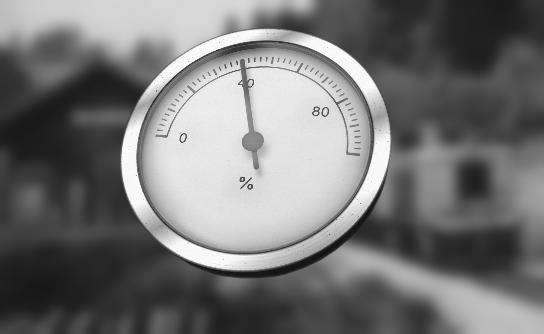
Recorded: 40 %
